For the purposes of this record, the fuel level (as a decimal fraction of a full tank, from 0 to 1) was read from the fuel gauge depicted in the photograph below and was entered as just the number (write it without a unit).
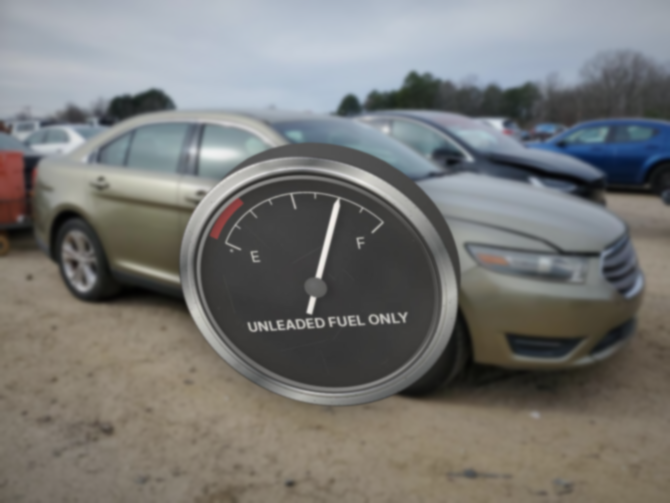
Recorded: 0.75
